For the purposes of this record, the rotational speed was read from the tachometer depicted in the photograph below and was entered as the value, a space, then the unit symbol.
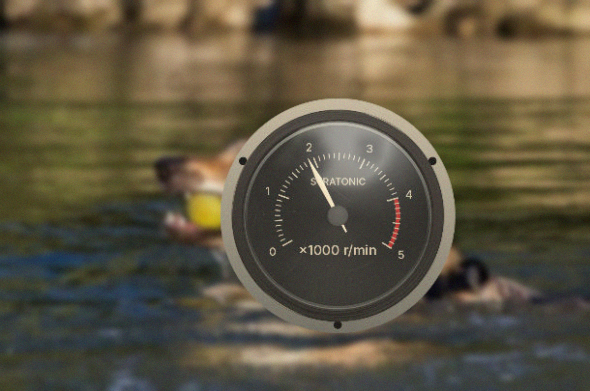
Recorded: 1900 rpm
